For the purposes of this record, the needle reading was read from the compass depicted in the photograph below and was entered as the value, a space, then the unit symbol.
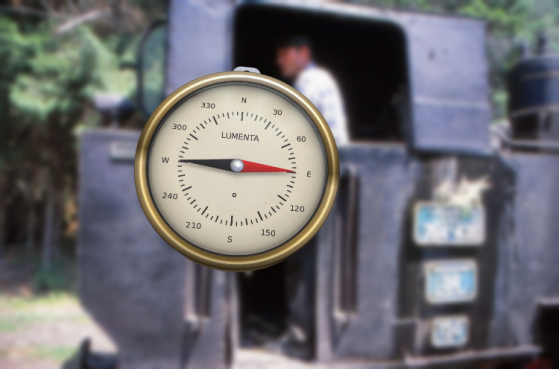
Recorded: 90 °
